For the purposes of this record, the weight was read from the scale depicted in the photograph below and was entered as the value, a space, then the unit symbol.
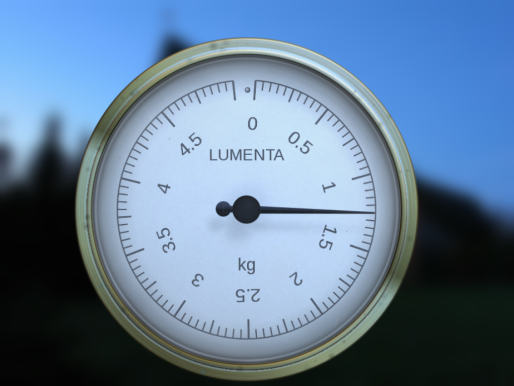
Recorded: 1.25 kg
